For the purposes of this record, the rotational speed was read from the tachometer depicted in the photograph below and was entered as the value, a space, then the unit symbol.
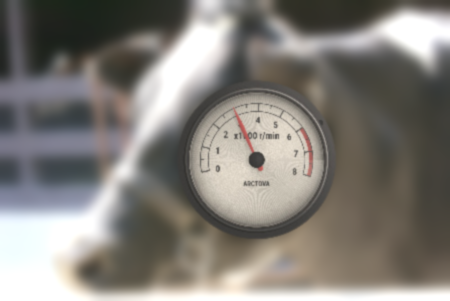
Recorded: 3000 rpm
